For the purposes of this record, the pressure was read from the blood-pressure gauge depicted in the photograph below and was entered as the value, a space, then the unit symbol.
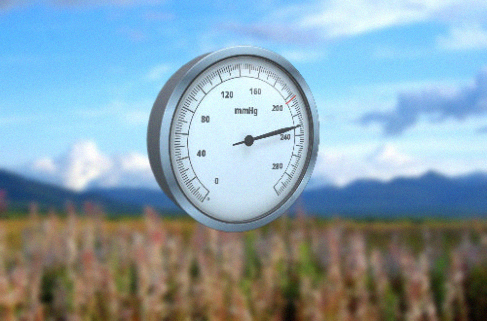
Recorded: 230 mmHg
